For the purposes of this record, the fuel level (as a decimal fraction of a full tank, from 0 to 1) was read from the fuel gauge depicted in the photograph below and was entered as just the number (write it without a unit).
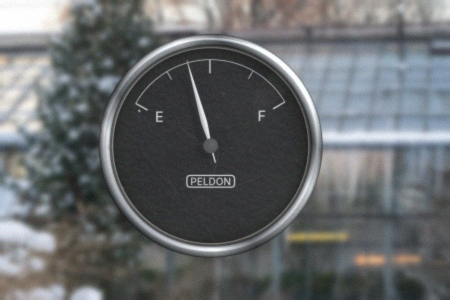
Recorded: 0.375
